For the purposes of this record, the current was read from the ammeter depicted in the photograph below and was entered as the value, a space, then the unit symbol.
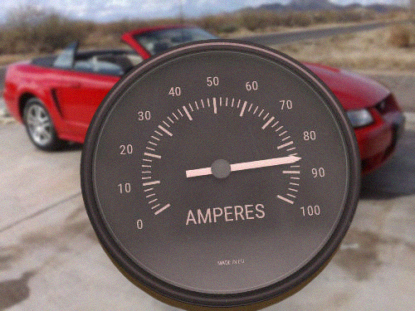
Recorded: 86 A
